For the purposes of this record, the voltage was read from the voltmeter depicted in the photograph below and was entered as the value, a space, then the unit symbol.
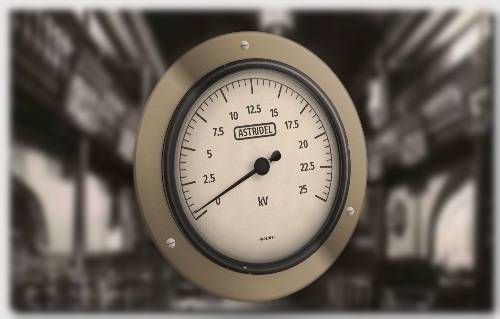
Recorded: 0.5 kV
